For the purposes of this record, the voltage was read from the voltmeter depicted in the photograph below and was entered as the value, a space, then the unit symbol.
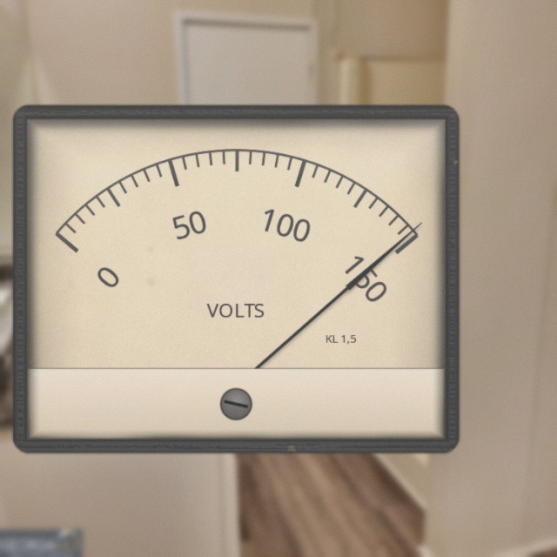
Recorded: 147.5 V
